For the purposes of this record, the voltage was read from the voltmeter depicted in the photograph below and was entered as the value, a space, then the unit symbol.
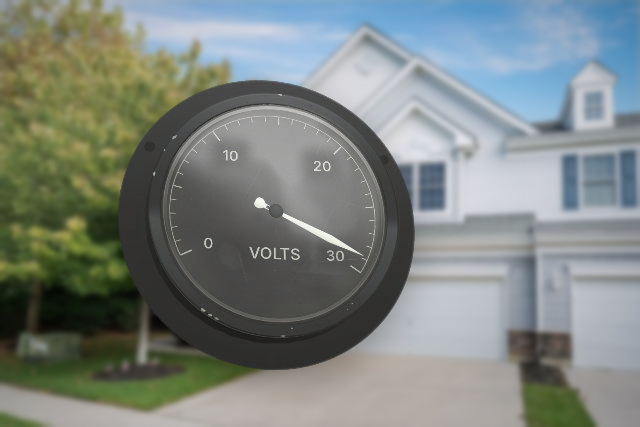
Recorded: 29 V
